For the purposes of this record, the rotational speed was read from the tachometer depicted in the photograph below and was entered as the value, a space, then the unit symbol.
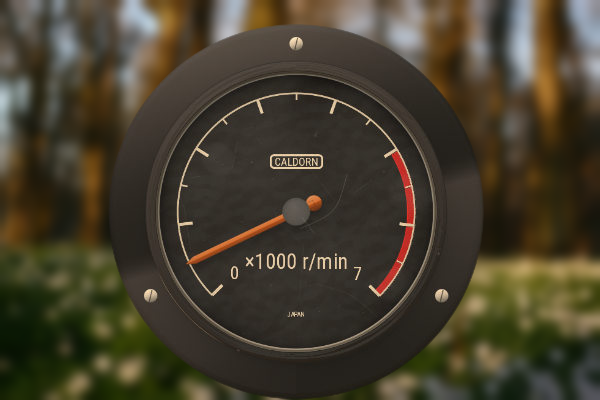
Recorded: 500 rpm
